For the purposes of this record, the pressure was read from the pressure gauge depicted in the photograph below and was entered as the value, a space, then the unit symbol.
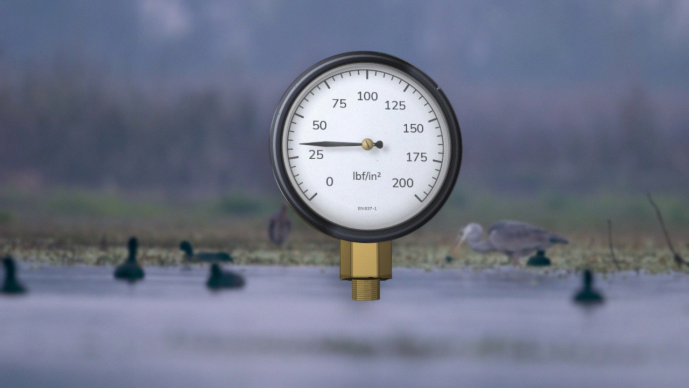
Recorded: 32.5 psi
